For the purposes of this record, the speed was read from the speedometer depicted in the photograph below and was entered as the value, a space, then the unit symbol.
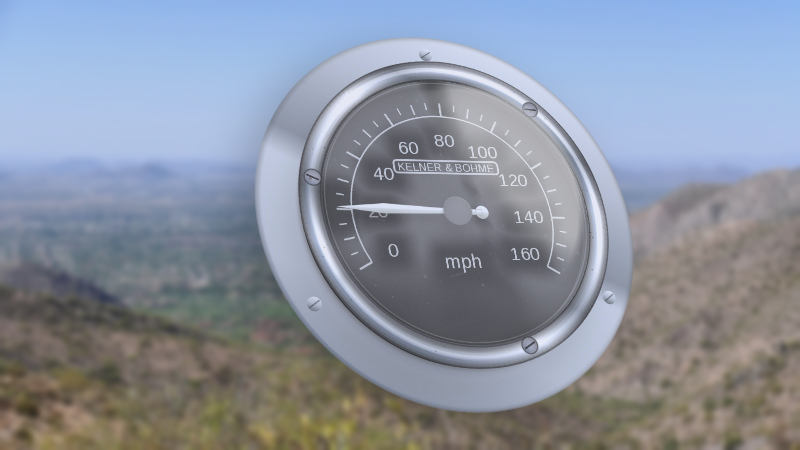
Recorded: 20 mph
